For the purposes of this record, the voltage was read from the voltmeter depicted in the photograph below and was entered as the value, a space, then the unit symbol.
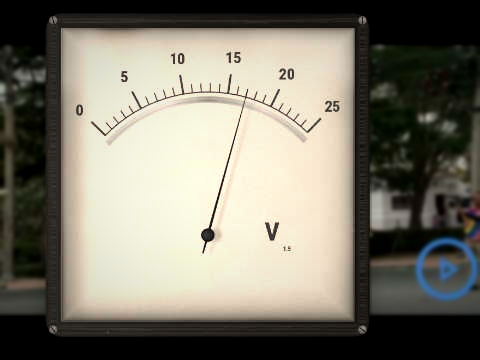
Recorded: 17 V
